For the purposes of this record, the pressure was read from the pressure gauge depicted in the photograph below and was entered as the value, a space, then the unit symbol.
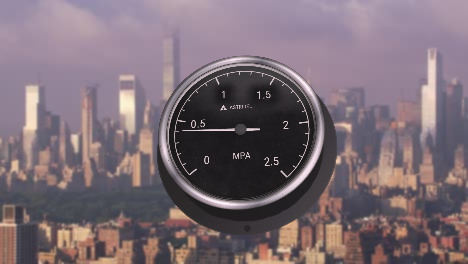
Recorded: 0.4 MPa
